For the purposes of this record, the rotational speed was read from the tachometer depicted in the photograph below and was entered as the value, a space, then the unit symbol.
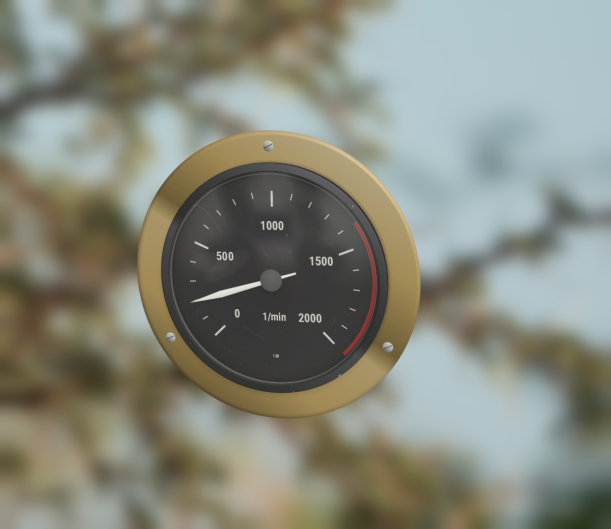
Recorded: 200 rpm
